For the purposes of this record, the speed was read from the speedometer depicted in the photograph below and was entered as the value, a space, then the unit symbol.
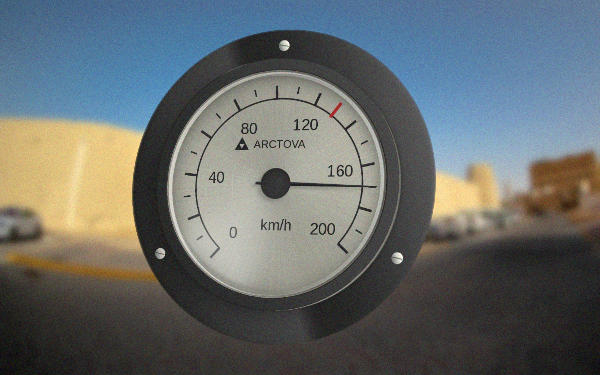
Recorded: 170 km/h
